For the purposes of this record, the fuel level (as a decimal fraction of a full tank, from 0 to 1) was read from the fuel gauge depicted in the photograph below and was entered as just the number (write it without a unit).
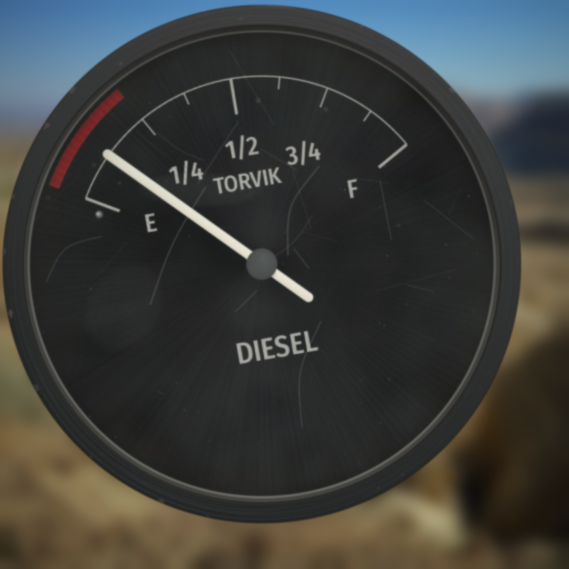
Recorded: 0.125
